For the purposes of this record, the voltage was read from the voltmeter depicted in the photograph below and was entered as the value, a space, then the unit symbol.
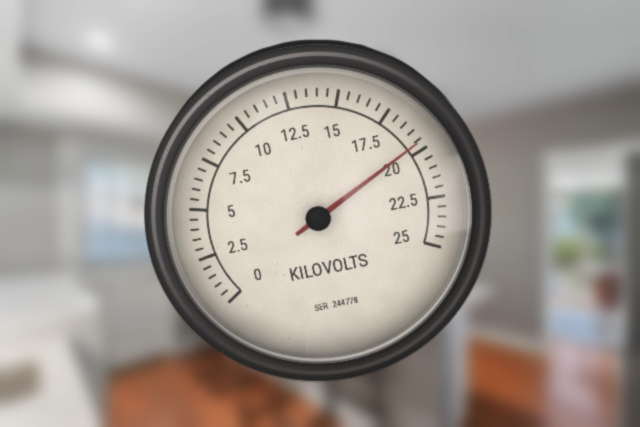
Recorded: 19.5 kV
